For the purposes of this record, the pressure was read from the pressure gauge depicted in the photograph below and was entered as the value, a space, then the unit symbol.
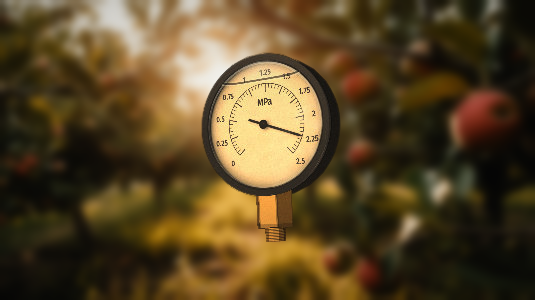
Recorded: 2.25 MPa
